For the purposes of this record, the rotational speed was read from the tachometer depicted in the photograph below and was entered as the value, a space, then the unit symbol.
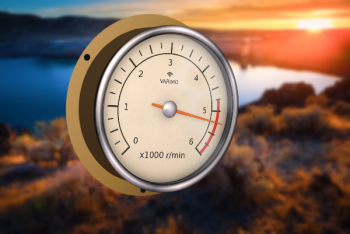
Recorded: 5250 rpm
